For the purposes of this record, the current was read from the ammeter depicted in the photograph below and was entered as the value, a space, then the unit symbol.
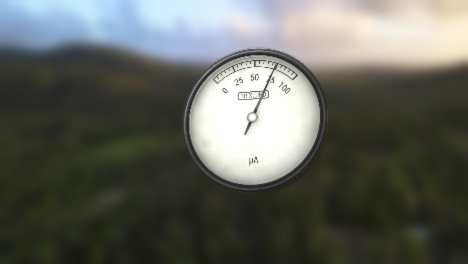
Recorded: 75 µA
